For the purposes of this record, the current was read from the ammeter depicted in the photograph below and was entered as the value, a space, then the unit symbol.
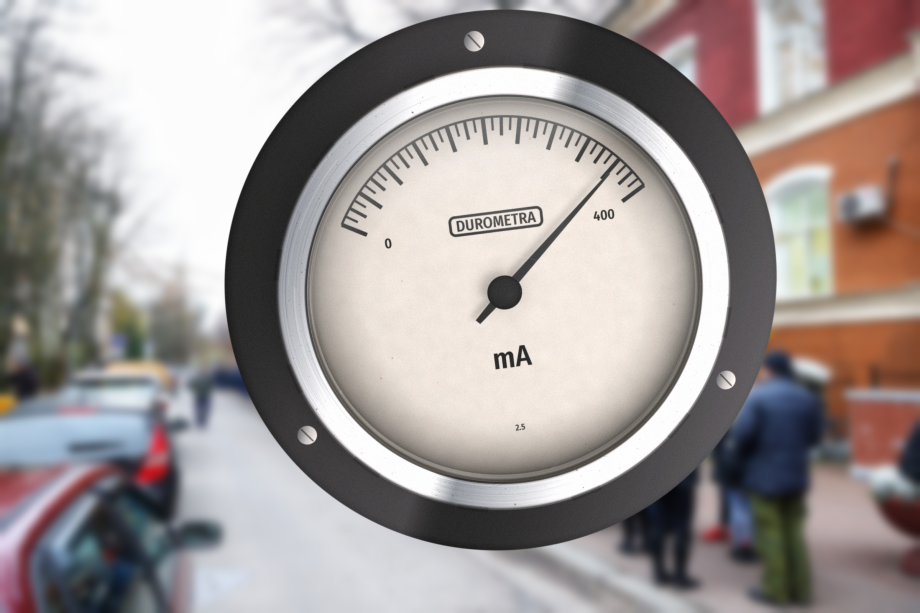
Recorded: 360 mA
